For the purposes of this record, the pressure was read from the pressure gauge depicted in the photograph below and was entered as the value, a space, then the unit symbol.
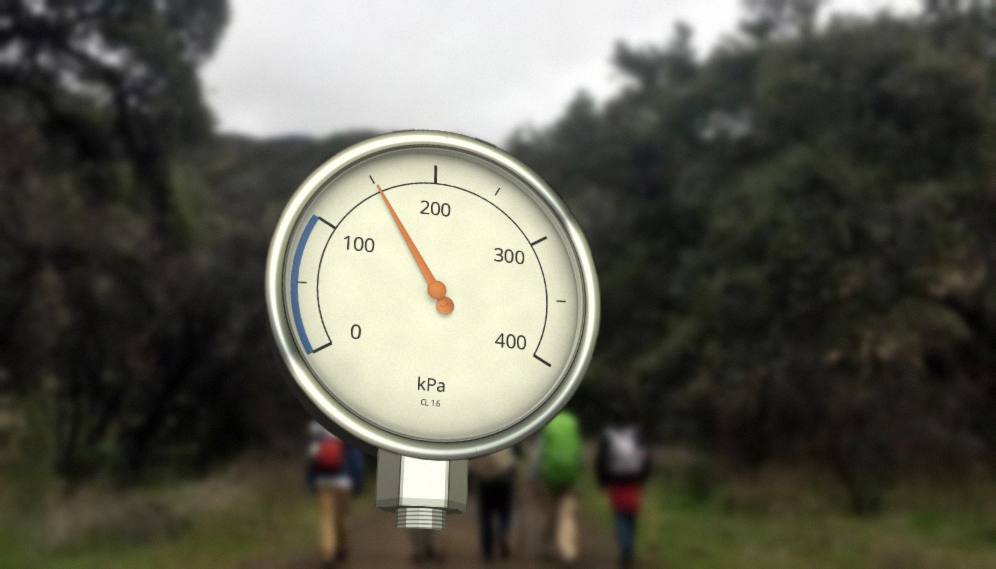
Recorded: 150 kPa
